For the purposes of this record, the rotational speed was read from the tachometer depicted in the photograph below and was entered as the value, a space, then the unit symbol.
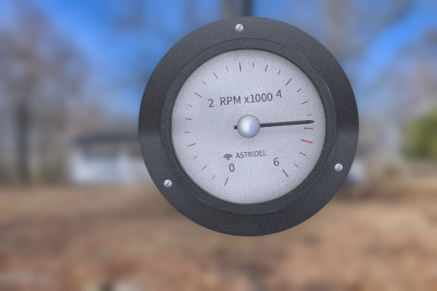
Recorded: 4875 rpm
